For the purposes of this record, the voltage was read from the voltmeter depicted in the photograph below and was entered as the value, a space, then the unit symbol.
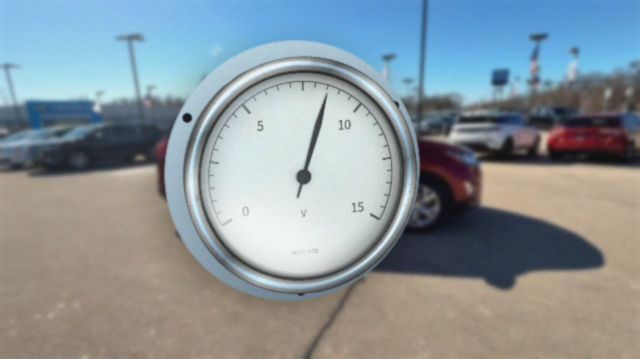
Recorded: 8.5 V
